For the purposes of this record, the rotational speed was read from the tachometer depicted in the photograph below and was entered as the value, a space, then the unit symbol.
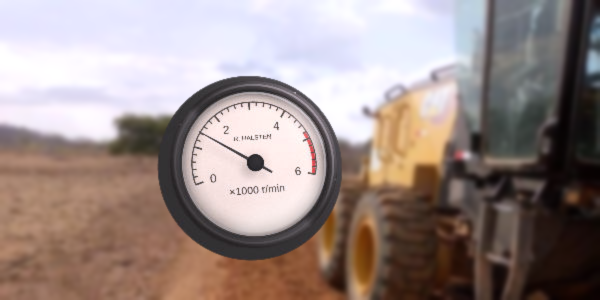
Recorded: 1400 rpm
